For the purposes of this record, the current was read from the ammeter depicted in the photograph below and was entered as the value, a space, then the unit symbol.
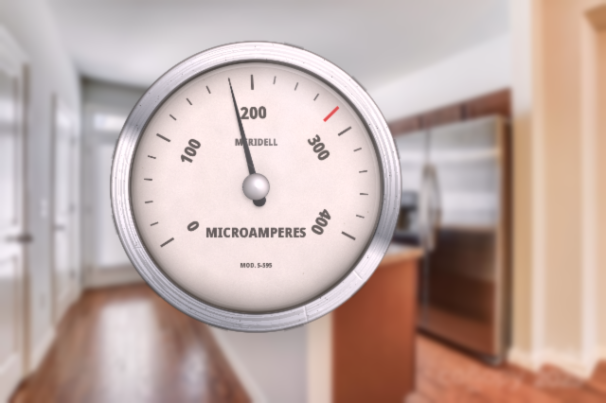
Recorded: 180 µA
